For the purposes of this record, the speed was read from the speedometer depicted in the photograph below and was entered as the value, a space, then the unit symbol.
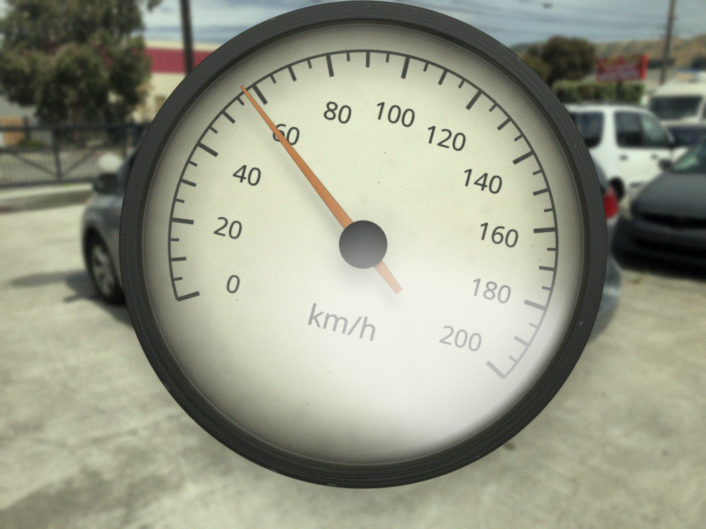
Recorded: 57.5 km/h
